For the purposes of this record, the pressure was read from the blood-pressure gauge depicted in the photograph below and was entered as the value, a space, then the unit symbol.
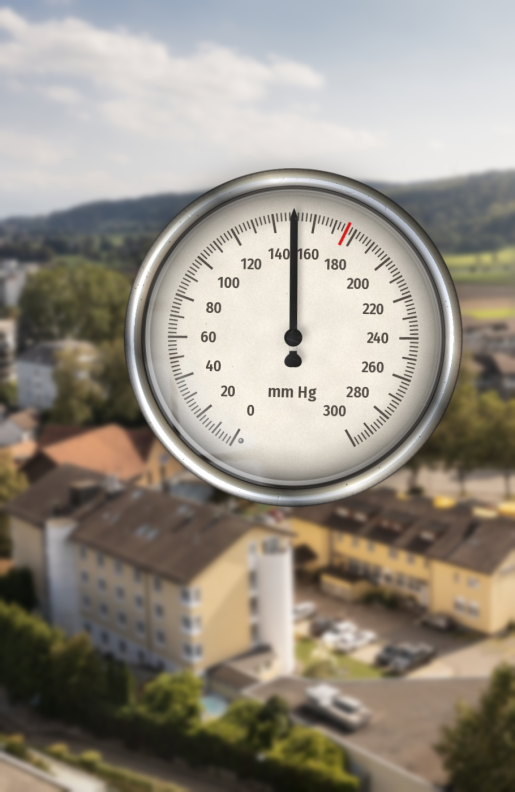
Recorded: 150 mmHg
